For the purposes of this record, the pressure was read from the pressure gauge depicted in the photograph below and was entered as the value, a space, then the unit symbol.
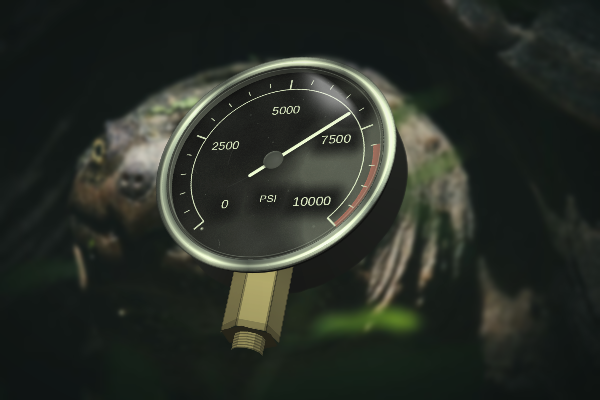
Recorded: 7000 psi
